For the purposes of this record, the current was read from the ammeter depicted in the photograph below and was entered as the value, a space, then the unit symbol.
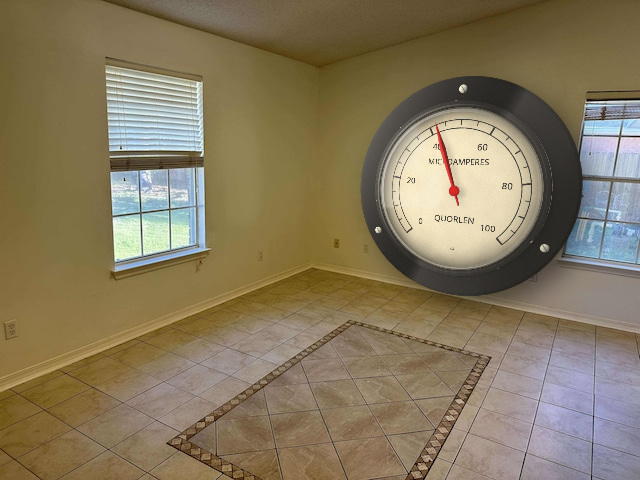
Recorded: 42.5 µA
